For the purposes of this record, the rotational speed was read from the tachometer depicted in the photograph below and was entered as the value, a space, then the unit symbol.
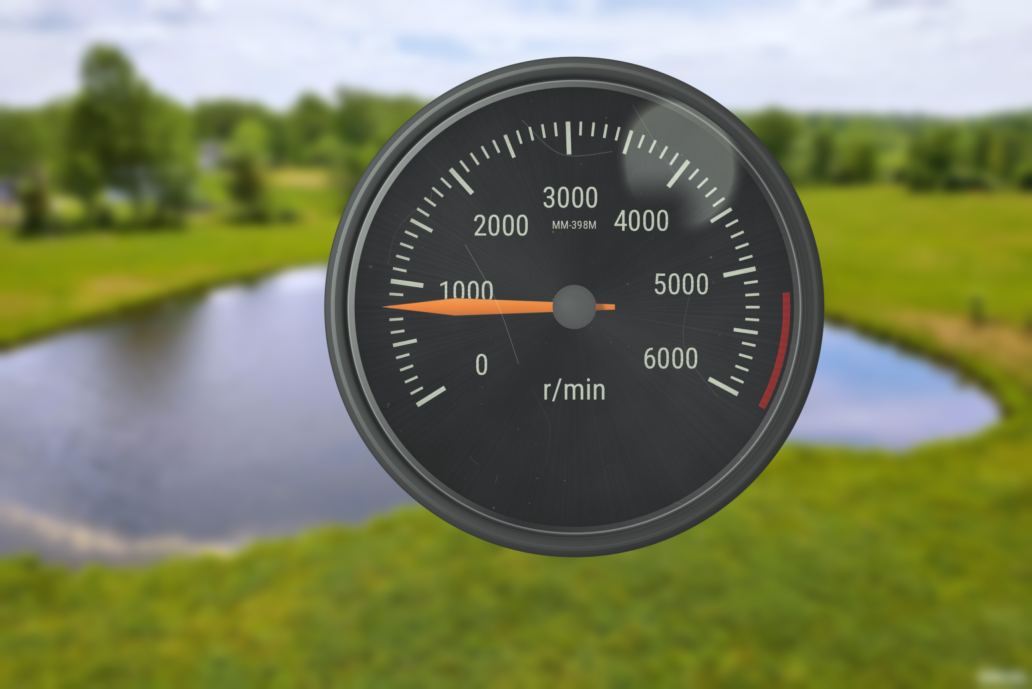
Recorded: 800 rpm
